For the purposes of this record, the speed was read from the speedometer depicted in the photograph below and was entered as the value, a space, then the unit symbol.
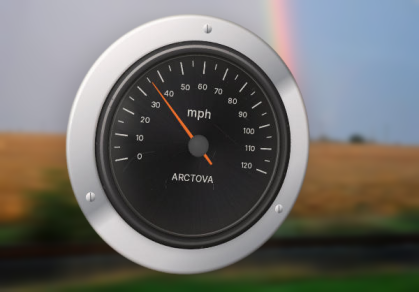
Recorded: 35 mph
